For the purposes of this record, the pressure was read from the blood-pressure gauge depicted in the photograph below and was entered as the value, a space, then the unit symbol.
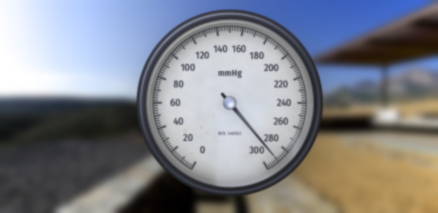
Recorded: 290 mmHg
